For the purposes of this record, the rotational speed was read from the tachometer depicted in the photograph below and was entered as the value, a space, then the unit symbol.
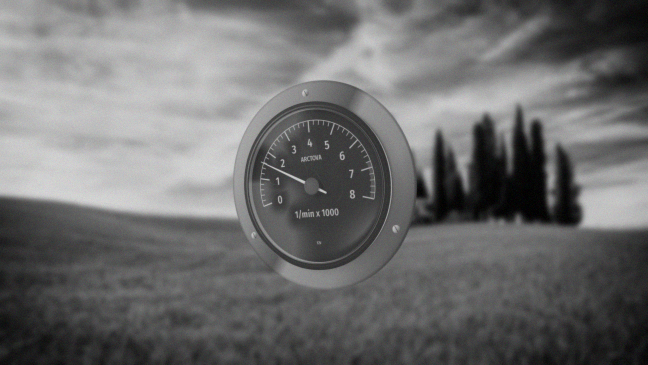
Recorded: 1600 rpm
